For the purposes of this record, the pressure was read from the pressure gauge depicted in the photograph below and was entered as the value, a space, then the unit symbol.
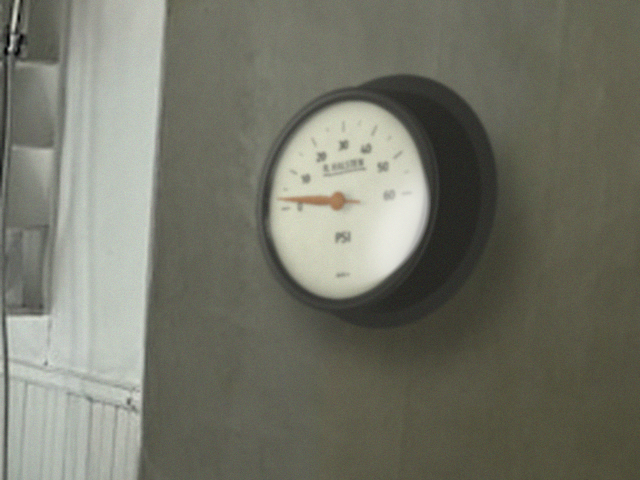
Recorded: 2.5 psi
